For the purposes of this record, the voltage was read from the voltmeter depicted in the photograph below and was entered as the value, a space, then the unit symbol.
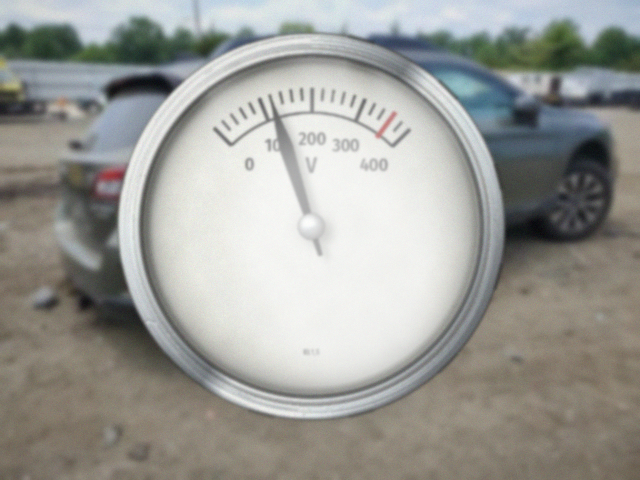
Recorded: 120 V
